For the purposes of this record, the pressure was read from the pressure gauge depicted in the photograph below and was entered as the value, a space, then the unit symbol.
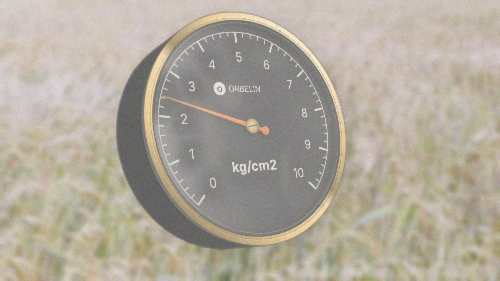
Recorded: 2.4 kg/cm²
